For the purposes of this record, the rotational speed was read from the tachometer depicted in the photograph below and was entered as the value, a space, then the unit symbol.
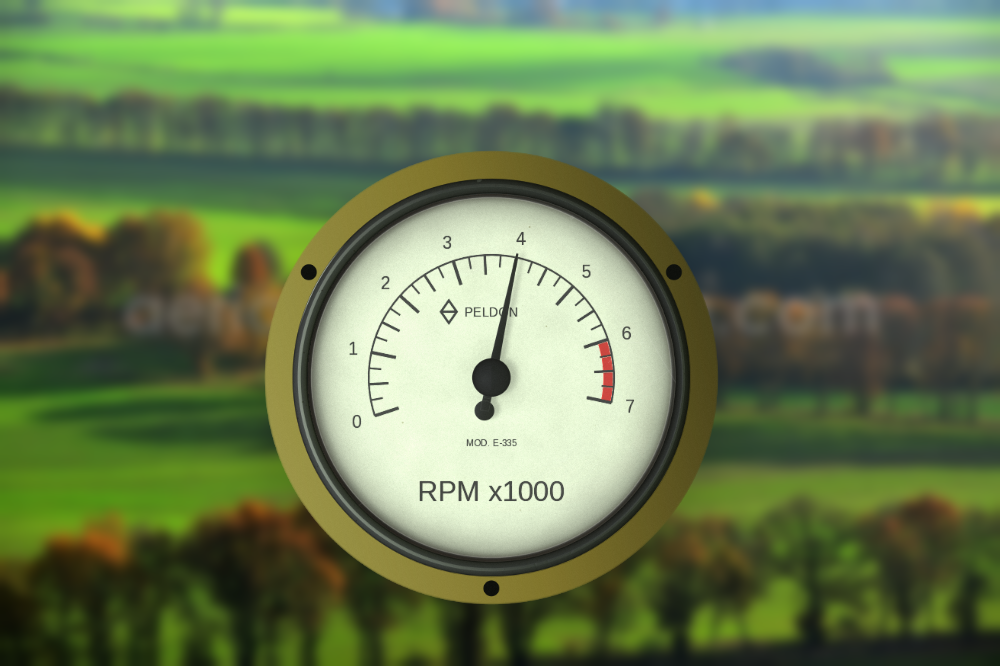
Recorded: 4000 rpm
